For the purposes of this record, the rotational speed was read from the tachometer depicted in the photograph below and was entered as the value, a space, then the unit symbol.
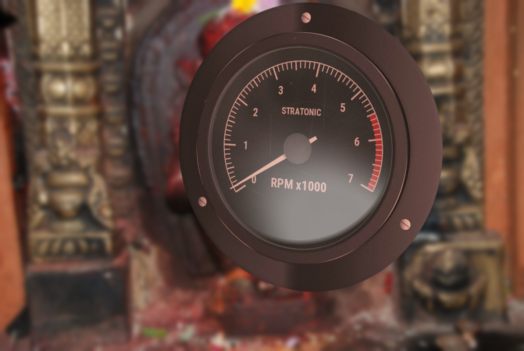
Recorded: 100 rpm
